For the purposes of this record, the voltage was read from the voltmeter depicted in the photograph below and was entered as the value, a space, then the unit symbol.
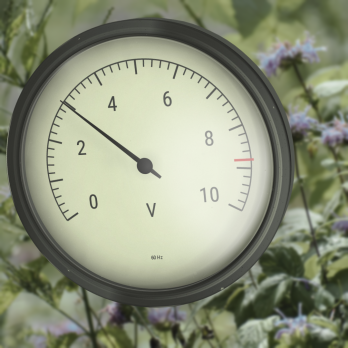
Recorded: 3 V
